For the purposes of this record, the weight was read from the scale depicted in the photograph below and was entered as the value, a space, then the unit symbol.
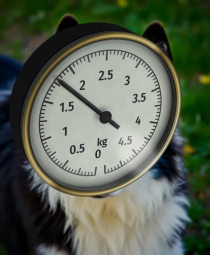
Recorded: 1.8 kg
